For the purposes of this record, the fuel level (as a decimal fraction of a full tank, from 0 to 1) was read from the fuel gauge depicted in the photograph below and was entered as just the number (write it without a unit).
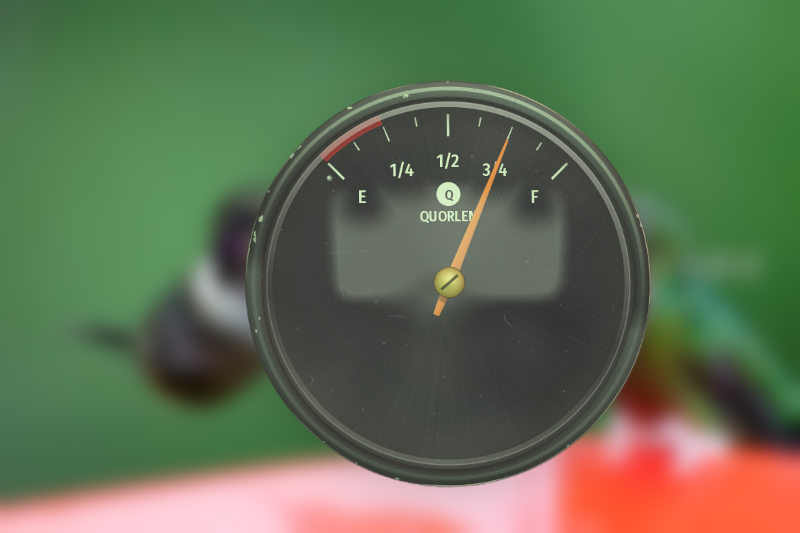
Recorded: 0.75
